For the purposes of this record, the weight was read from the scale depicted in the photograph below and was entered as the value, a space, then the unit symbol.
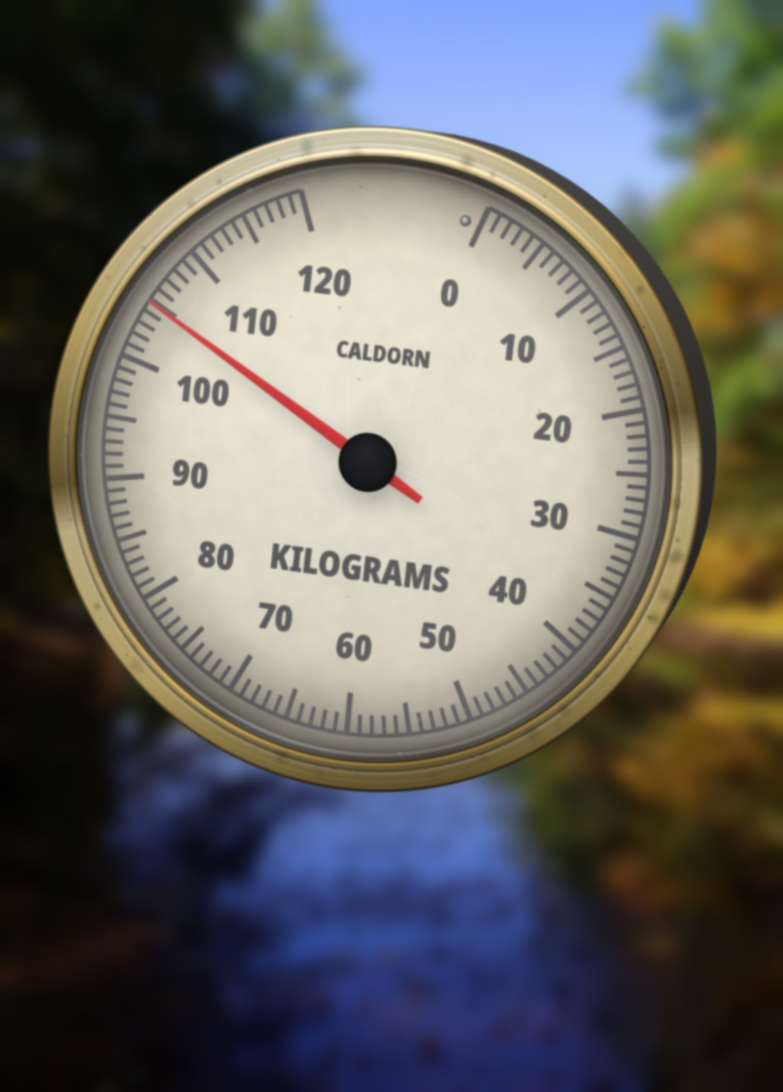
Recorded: 105 kg
